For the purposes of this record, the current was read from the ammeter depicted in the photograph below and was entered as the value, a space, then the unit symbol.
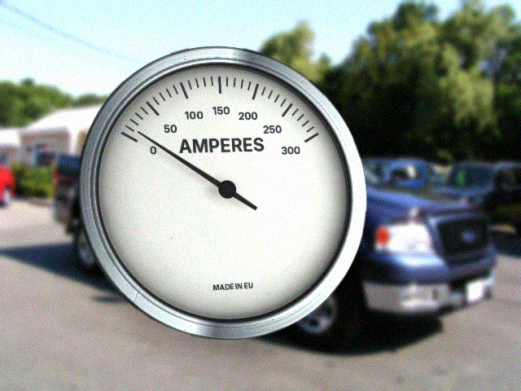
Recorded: 10 A
